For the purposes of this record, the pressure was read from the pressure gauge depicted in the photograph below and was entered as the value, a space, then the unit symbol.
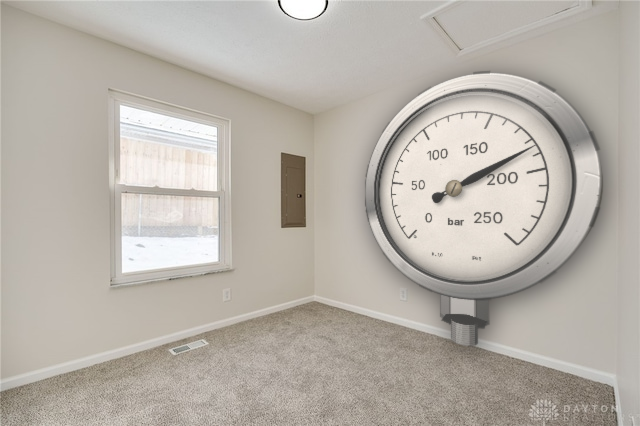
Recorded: 185 bar
